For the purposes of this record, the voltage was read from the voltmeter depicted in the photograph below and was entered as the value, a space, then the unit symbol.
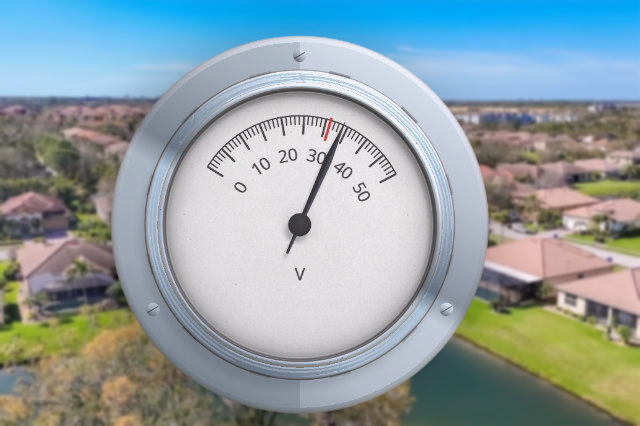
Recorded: 34 V
